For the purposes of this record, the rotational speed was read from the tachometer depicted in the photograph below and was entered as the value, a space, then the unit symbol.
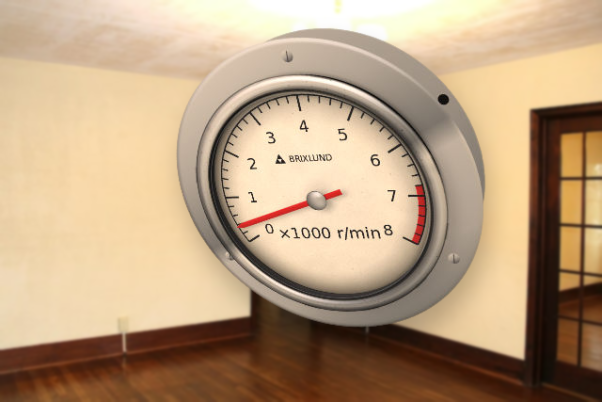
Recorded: 400 rpm
